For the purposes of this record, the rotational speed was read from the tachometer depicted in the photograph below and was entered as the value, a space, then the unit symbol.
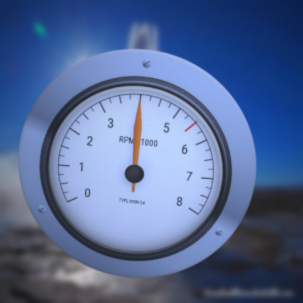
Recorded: 4000 rpm
